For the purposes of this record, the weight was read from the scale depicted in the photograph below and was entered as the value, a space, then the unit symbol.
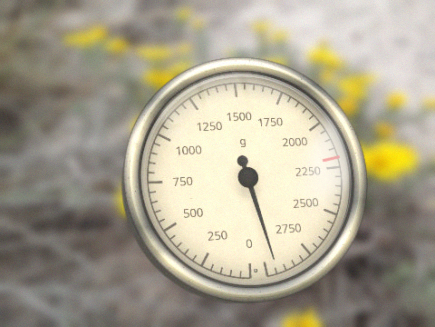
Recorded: 2950 g
